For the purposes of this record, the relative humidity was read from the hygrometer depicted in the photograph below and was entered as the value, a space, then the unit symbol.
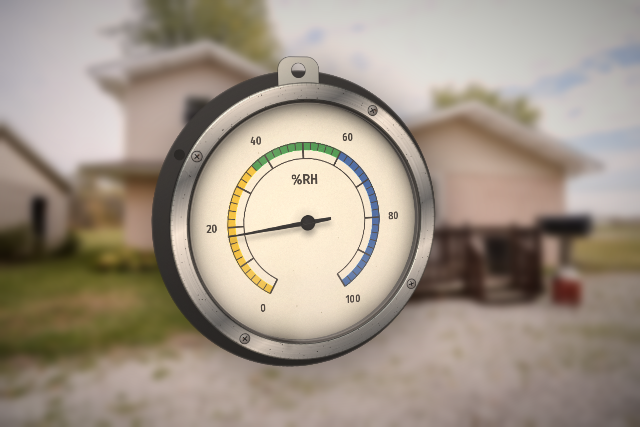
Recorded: 18 %
